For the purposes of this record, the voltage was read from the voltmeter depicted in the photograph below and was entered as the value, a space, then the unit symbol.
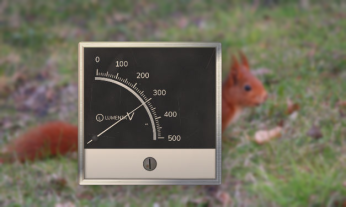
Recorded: 300 V
